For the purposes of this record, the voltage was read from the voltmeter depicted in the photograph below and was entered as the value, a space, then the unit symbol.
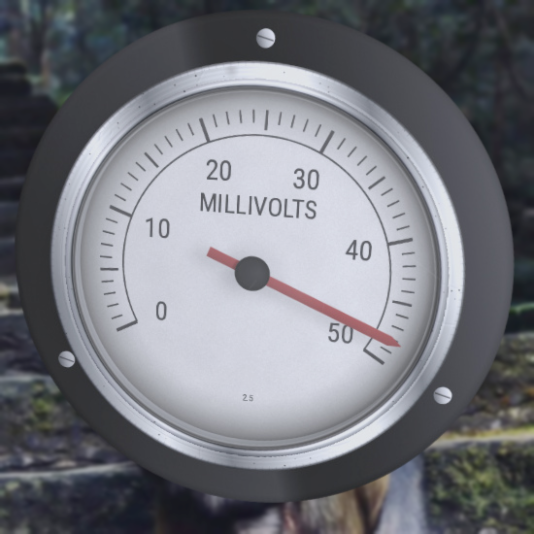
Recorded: 48 mV
